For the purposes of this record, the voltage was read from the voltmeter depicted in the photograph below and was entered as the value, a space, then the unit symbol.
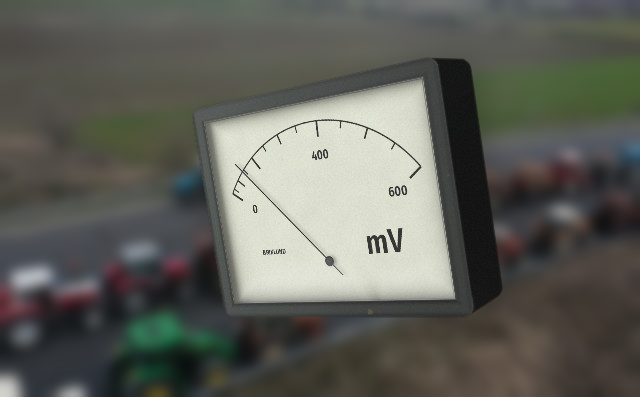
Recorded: 150 mV
